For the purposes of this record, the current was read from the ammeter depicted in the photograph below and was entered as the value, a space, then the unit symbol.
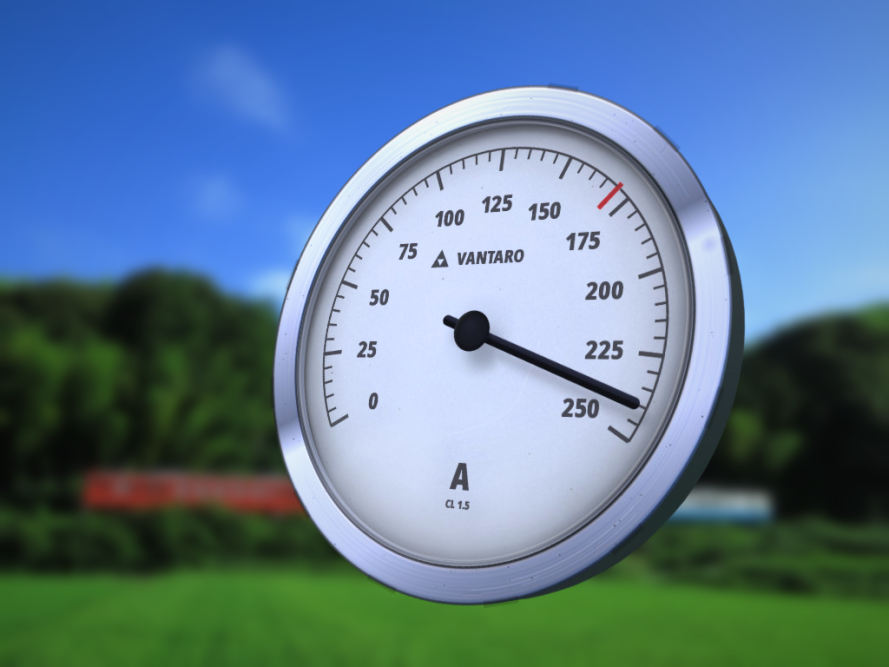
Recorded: 240 A
